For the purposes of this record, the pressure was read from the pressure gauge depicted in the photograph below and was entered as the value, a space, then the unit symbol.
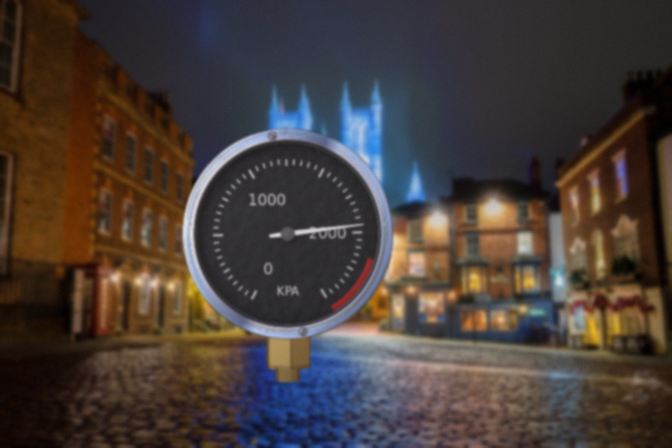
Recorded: 1950 kPa
